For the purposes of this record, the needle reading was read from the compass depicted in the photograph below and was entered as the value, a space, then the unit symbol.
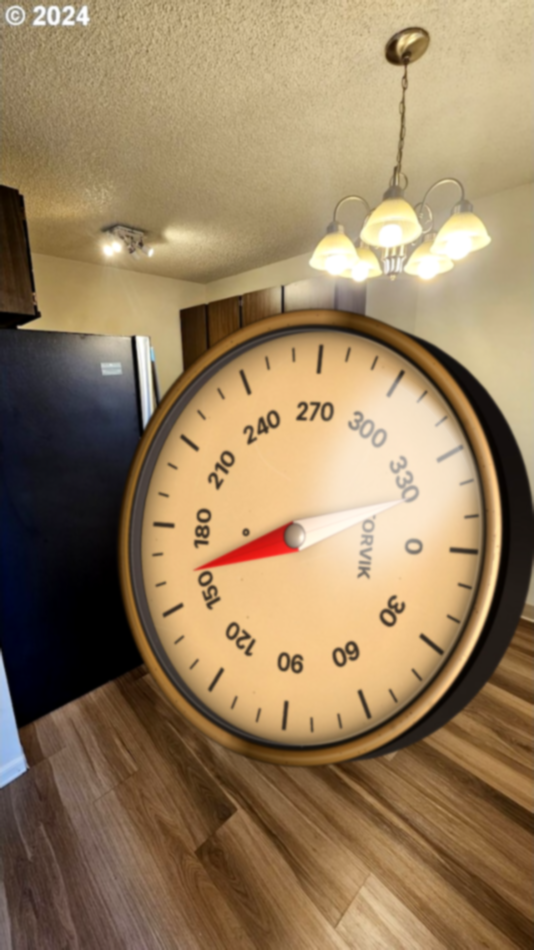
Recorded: 160 °
